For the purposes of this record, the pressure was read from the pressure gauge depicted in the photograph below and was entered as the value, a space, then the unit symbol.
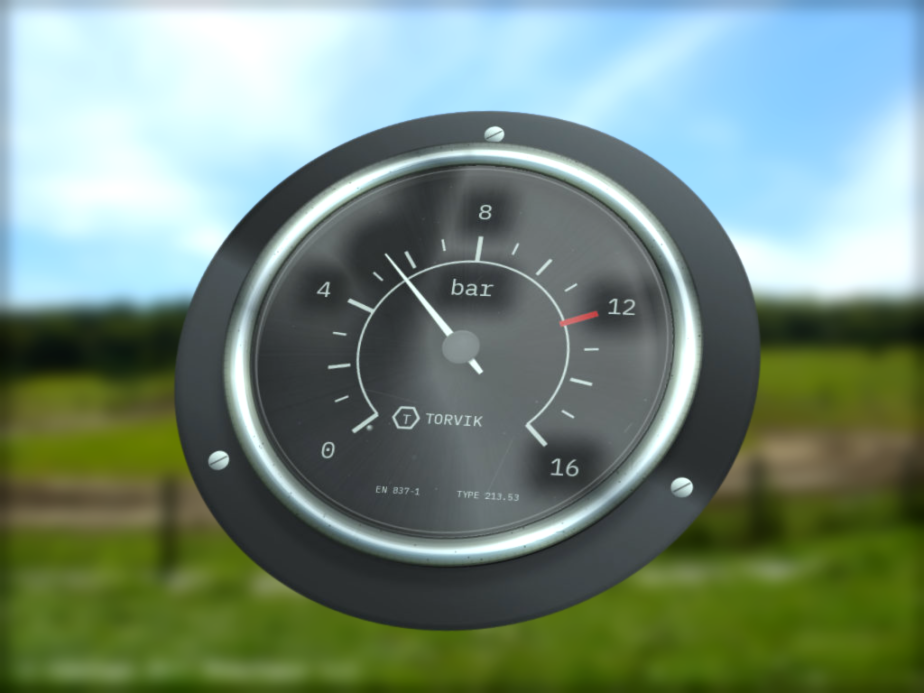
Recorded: 5.5 bar
